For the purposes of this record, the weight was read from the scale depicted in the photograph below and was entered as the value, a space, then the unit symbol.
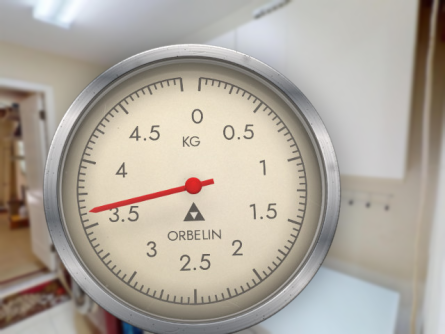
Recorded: 3.6 kg
